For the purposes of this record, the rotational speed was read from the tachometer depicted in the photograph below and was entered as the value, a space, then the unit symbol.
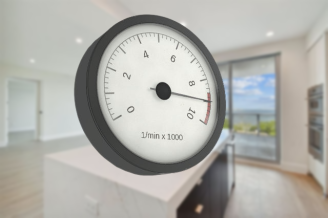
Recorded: 9000 rpm
